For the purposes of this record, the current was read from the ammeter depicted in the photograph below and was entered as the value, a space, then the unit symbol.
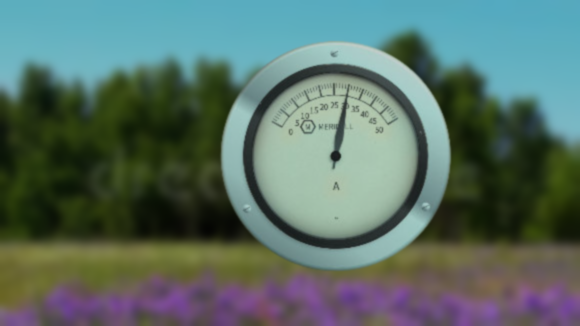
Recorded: 30 A
